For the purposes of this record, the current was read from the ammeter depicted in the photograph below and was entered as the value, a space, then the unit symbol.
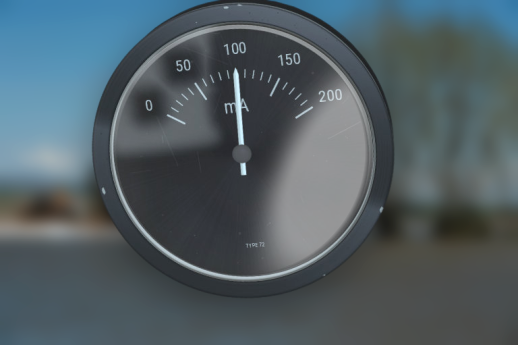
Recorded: 100 mA
